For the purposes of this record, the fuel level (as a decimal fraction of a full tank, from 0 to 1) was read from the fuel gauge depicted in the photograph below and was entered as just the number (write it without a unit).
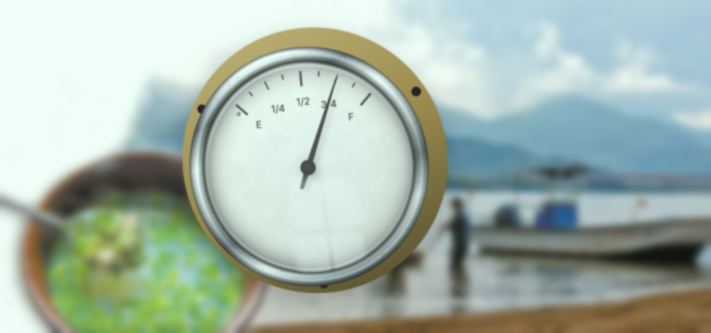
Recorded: 0.75
